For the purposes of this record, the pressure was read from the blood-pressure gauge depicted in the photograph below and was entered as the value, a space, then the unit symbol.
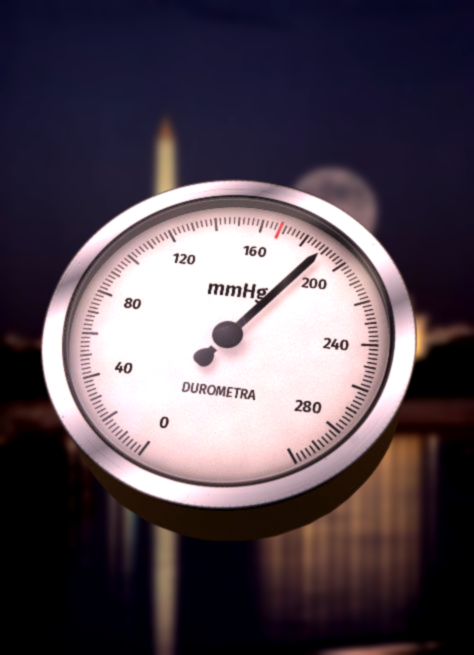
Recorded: 190 mmHg
